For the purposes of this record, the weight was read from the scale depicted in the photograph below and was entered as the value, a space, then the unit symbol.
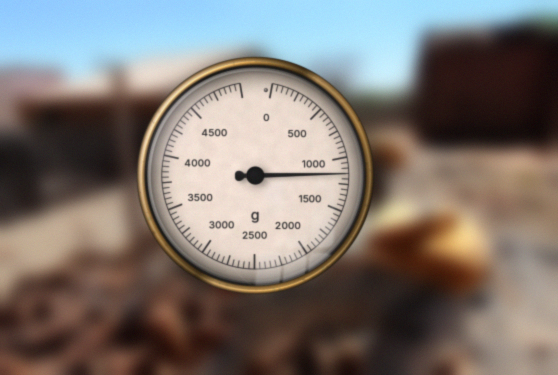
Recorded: 1150 g
